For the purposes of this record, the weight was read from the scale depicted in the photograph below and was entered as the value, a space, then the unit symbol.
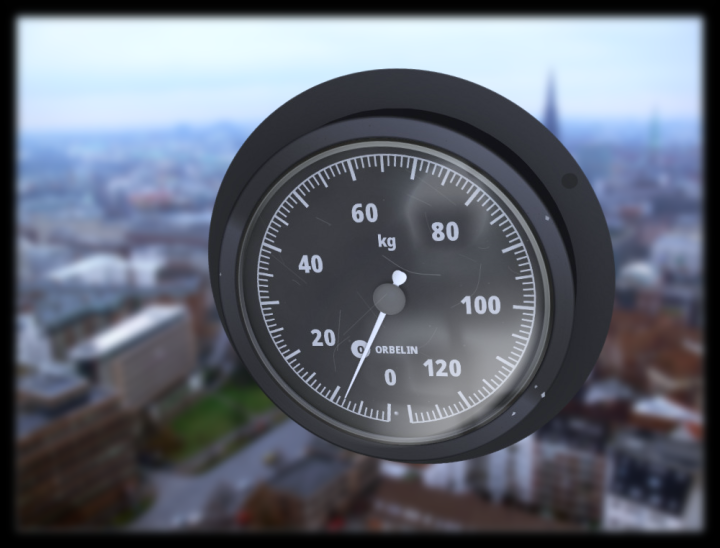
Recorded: 8 kg
